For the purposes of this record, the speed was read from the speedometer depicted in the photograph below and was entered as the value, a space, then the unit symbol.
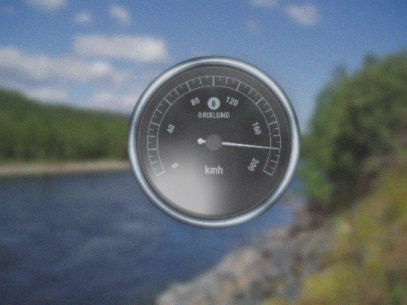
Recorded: 180 km/h
